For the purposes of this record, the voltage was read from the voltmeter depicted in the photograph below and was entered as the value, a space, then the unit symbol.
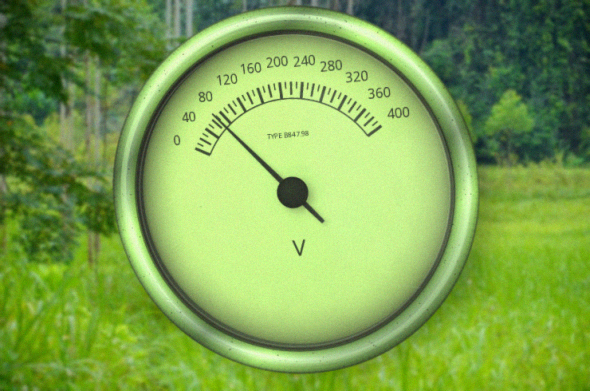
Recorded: 70 V
